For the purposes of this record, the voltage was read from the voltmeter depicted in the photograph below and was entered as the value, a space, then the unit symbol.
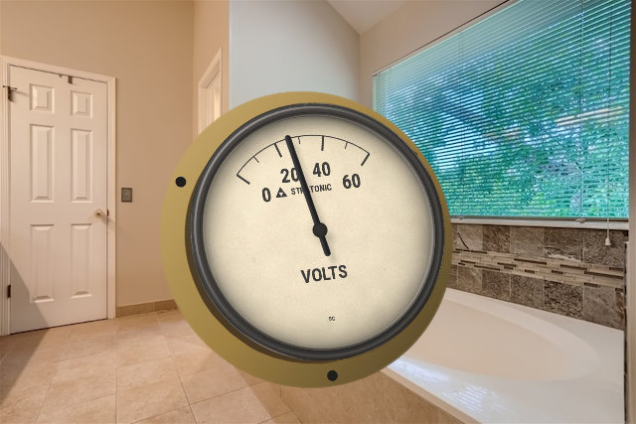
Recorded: 25 V
